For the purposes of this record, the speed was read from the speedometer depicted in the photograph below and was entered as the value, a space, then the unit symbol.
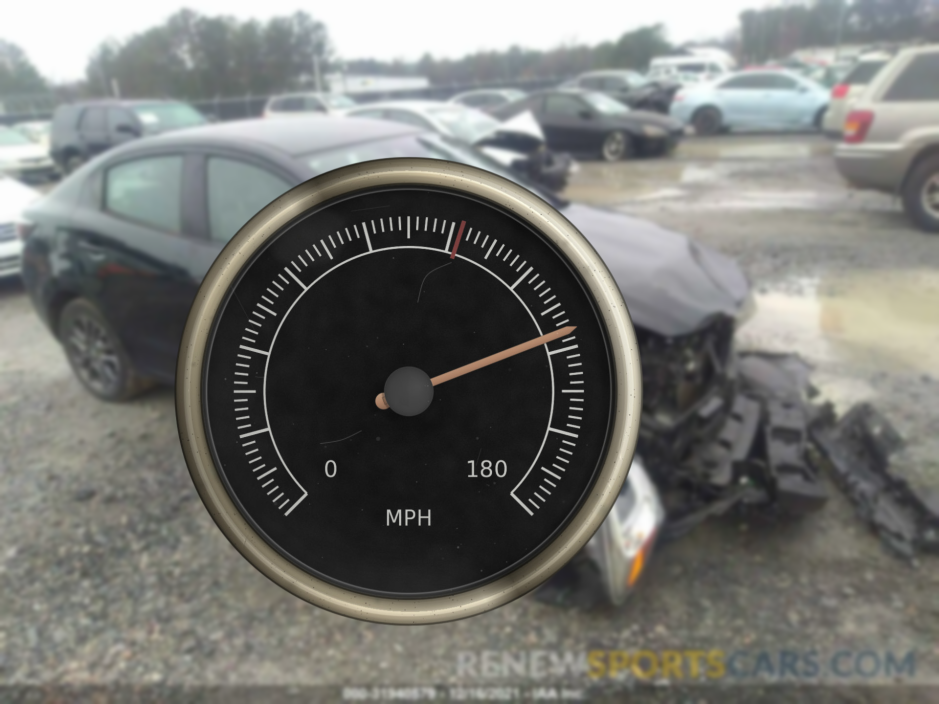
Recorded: 136 mph
